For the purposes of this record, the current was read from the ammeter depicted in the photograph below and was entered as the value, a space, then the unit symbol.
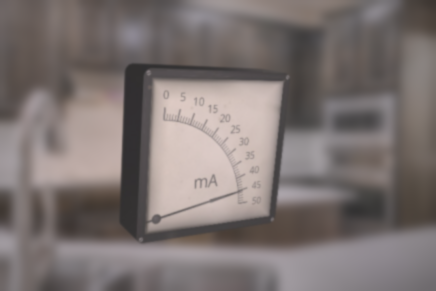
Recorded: 45 mA
